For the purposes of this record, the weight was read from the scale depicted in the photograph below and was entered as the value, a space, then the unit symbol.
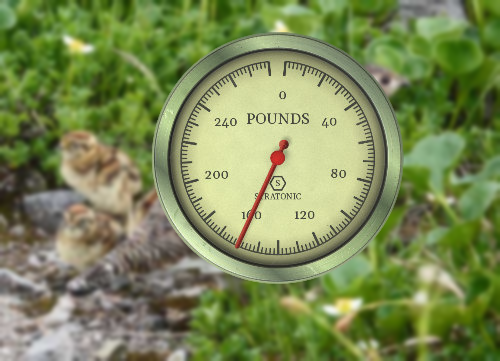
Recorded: 160 lb
